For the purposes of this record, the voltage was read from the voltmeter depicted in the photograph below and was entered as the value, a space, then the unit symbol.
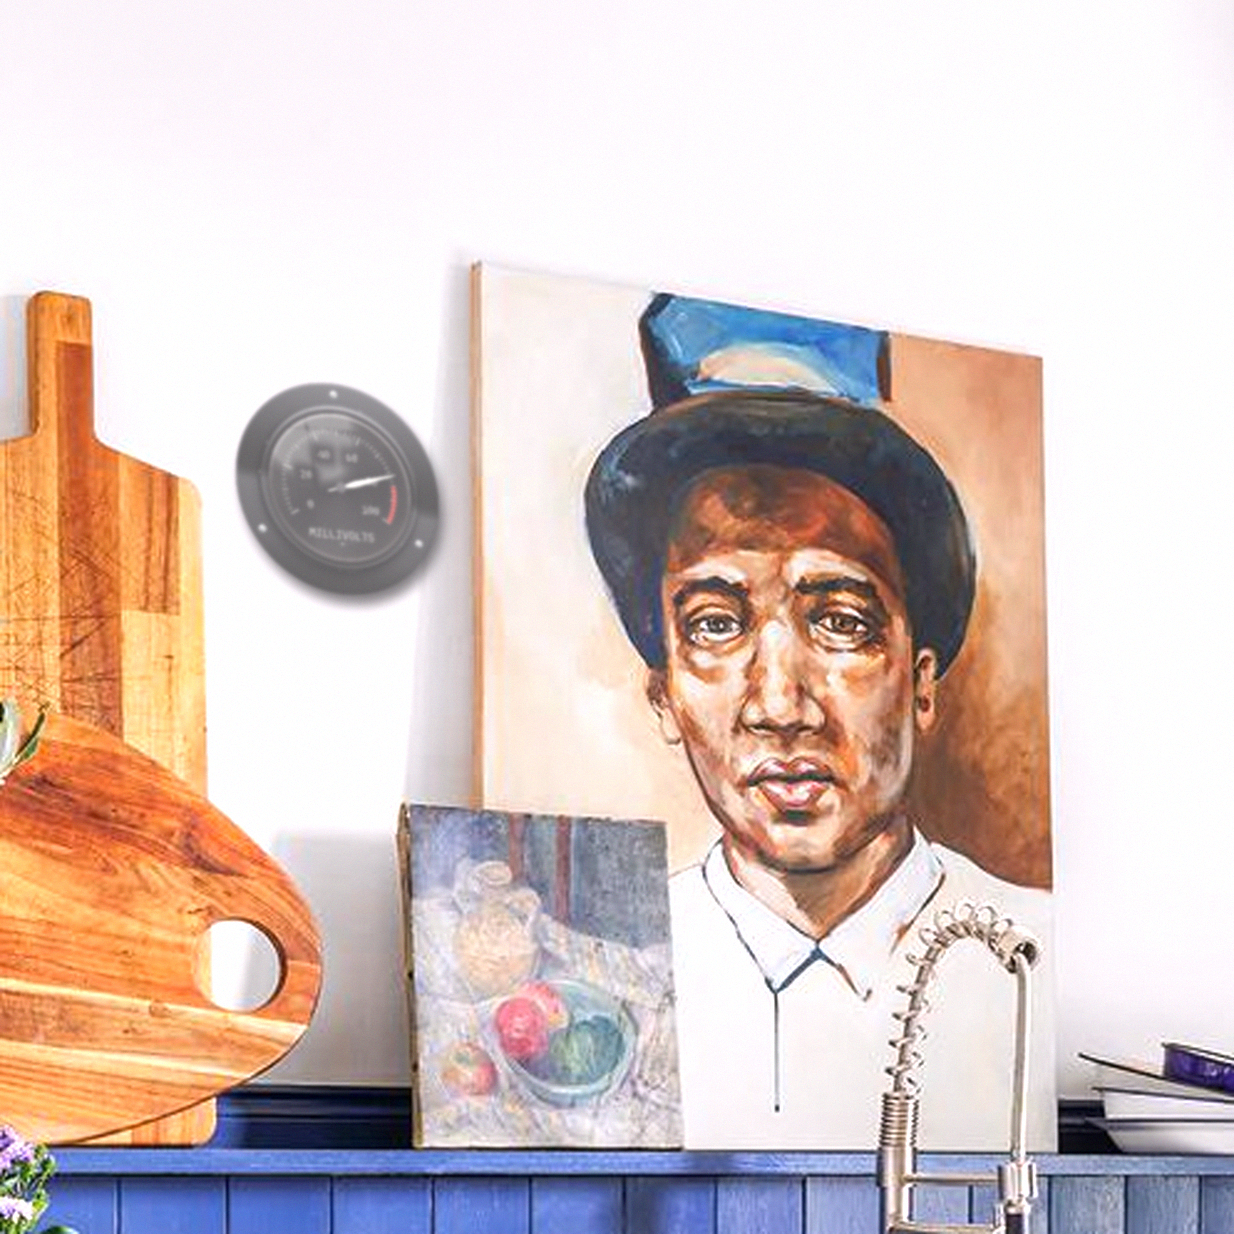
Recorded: 80 mV
